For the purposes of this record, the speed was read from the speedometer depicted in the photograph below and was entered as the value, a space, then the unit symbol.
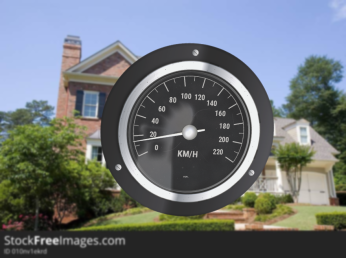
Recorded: 15 km/h
